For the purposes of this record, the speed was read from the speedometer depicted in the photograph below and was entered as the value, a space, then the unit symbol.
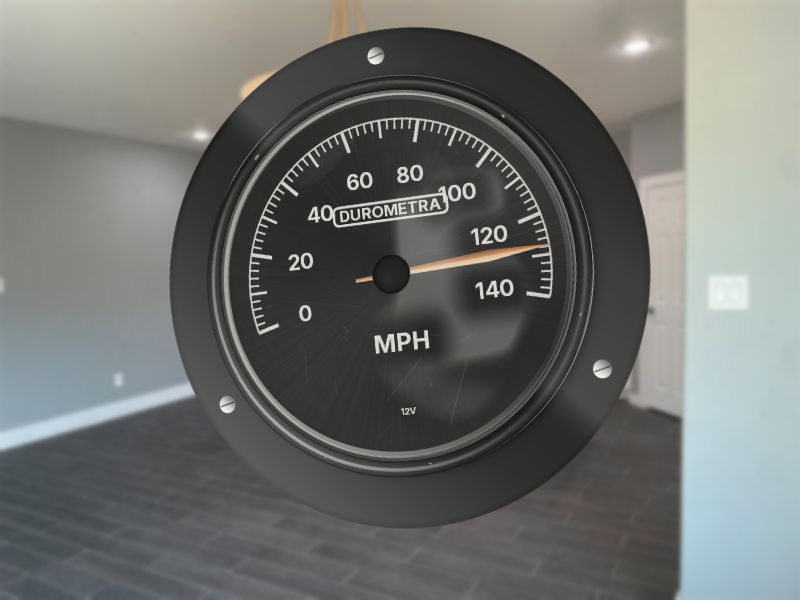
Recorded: 128 mph
